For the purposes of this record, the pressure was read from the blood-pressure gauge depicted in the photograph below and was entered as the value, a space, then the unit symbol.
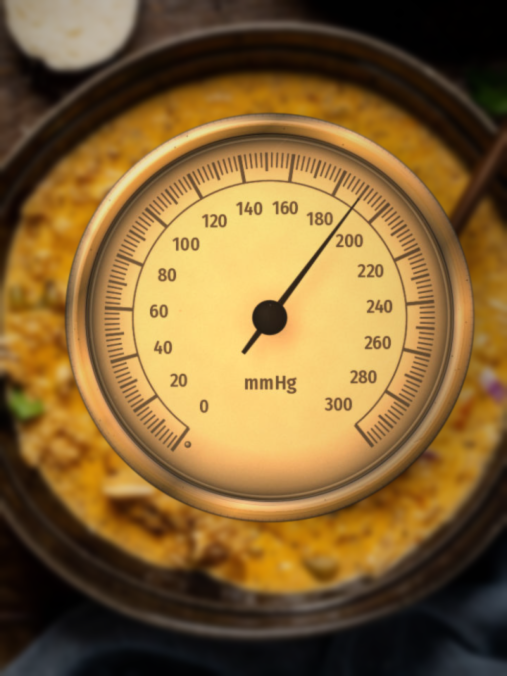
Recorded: 190 mmHg
